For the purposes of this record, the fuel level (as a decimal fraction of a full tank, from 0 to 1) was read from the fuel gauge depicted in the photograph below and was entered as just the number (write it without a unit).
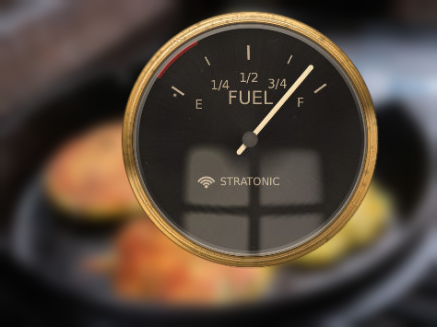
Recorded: 0.875
